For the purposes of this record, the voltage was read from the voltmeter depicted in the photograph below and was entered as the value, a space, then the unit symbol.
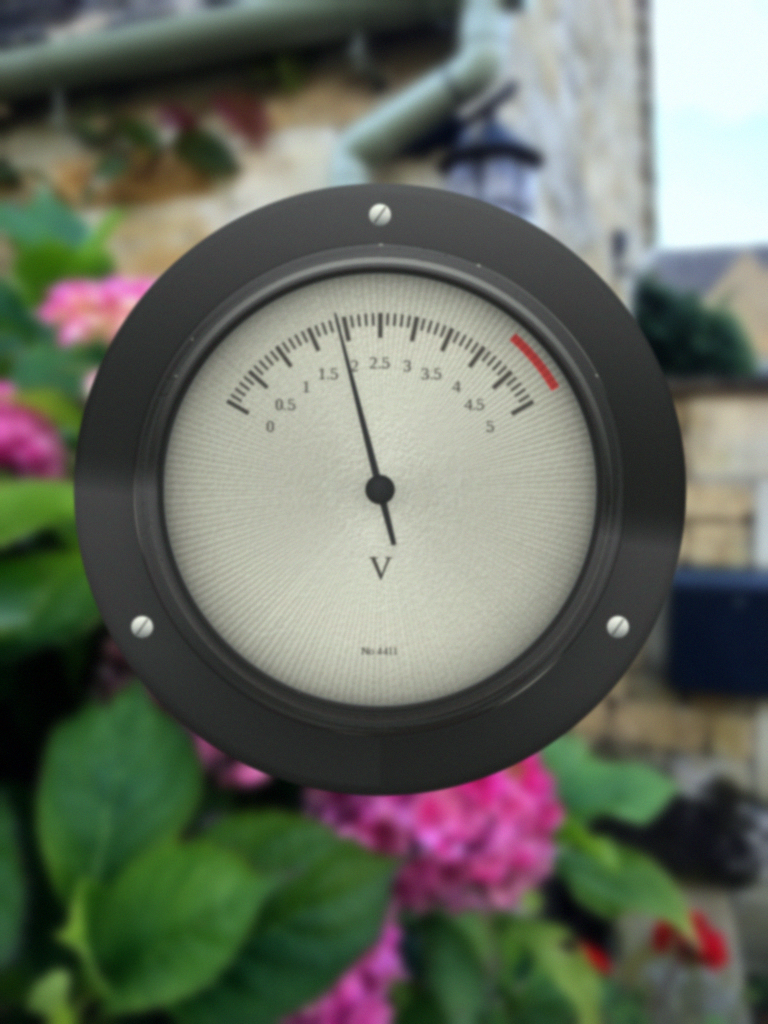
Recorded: 1.9 V
